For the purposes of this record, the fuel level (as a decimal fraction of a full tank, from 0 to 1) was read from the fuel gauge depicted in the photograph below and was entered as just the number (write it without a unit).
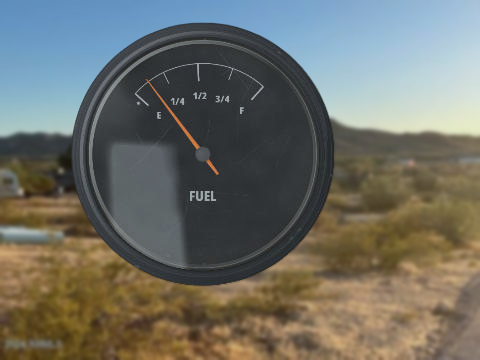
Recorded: 0.125
